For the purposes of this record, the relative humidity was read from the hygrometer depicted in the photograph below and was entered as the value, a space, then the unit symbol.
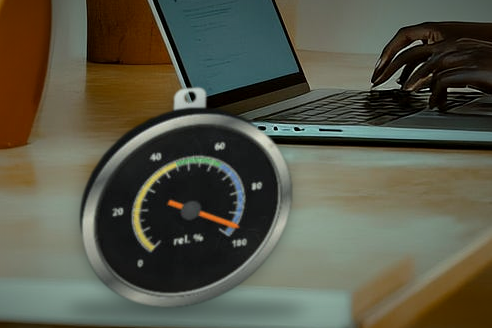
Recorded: 95 %
